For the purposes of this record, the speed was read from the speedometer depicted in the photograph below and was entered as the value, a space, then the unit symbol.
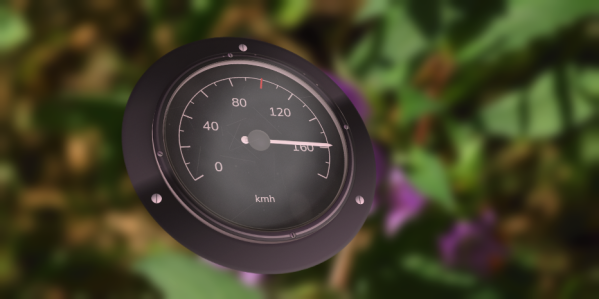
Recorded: 160 km/h
